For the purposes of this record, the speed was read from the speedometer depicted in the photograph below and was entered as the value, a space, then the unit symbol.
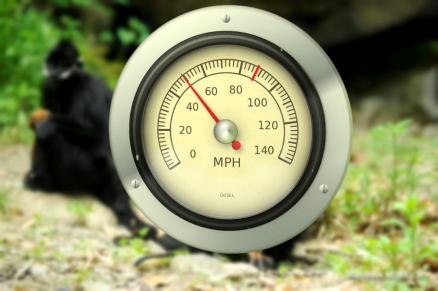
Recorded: 50 mph
